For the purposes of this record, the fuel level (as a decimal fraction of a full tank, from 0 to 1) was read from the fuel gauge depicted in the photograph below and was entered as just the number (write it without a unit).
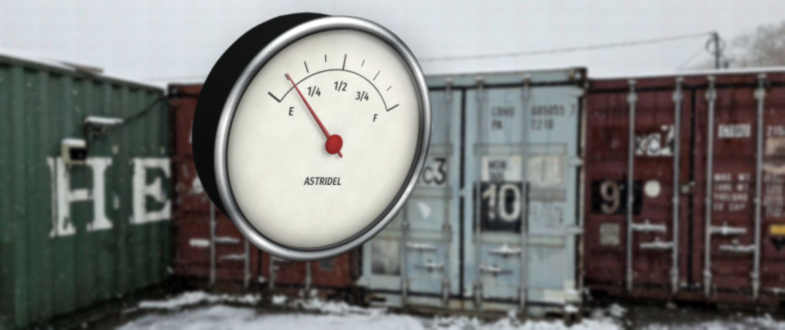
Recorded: 0.125
